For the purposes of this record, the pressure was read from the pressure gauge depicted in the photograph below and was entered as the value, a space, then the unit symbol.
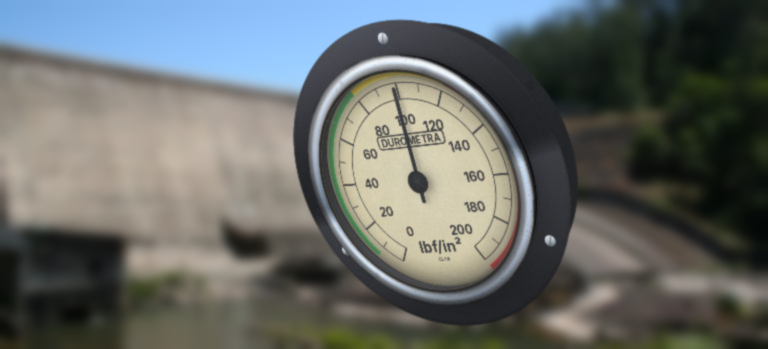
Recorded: 100 psi
